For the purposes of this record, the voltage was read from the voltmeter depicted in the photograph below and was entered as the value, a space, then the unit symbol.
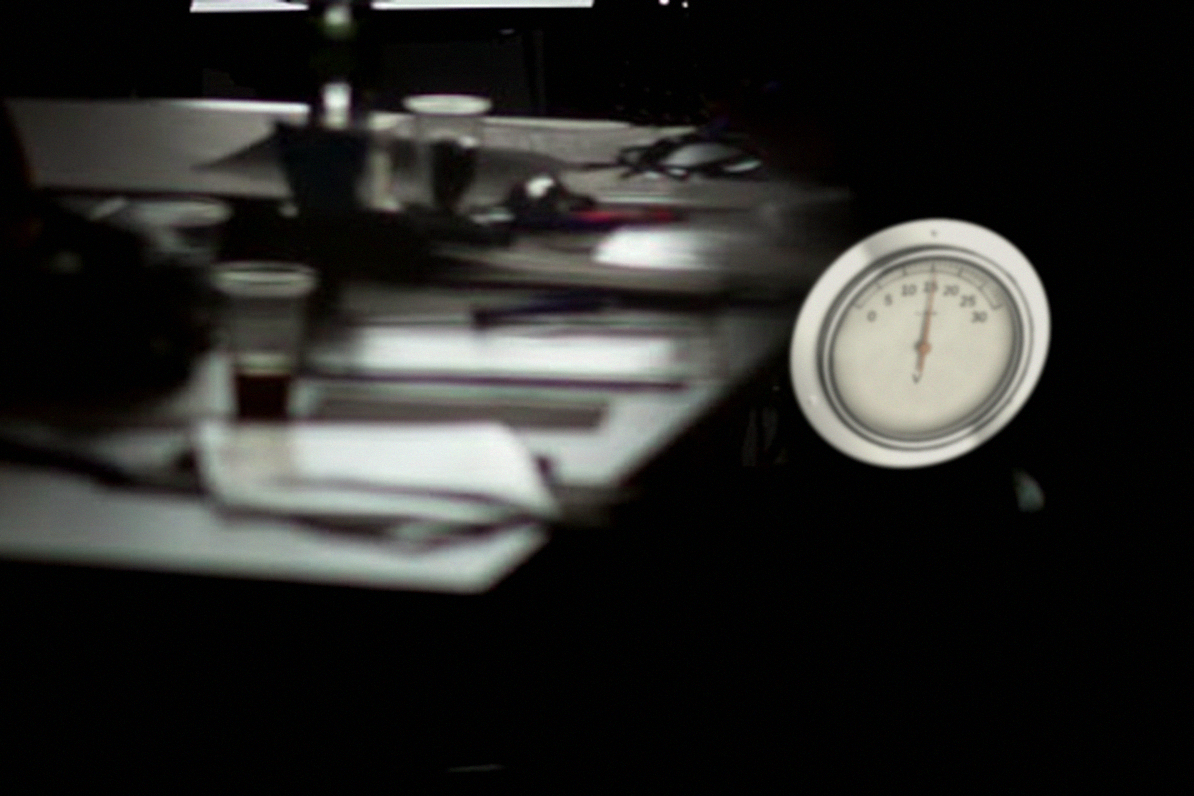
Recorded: 15 V
